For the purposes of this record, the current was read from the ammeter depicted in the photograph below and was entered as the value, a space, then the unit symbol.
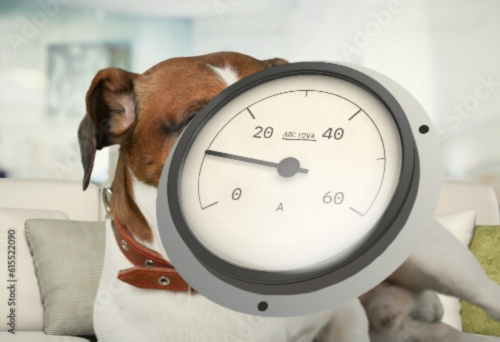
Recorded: 10 A
